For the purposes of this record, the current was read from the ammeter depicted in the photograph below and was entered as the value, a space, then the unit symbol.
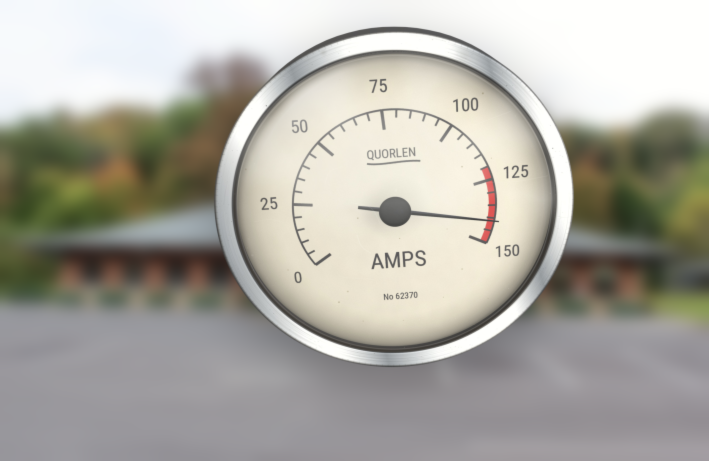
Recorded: 140 A
